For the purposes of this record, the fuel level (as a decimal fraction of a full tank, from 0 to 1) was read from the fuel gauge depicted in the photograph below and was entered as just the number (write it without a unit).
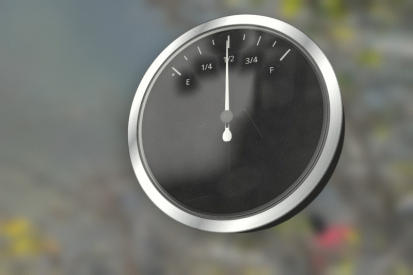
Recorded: 0.5
